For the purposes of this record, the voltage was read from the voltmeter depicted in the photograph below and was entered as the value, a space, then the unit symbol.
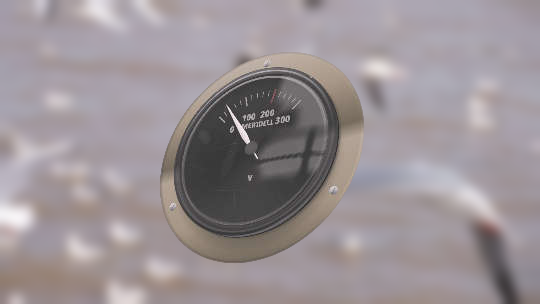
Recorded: 40 V
